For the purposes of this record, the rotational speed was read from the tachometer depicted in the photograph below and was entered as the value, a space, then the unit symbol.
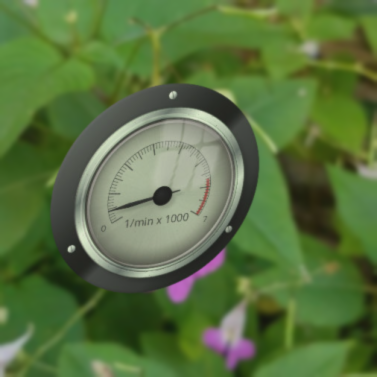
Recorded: 500 rpm
